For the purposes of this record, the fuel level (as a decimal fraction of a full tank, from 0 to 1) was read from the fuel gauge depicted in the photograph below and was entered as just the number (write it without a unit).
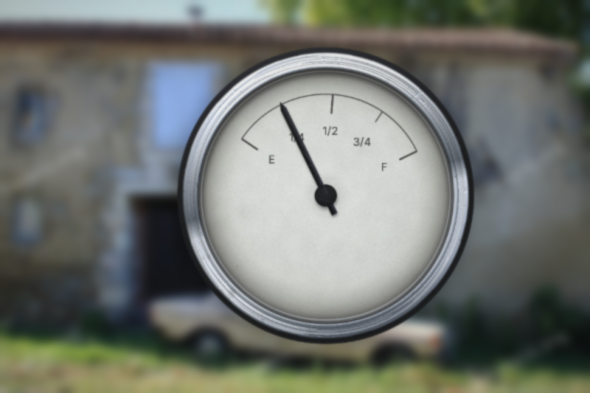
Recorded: 0.25
